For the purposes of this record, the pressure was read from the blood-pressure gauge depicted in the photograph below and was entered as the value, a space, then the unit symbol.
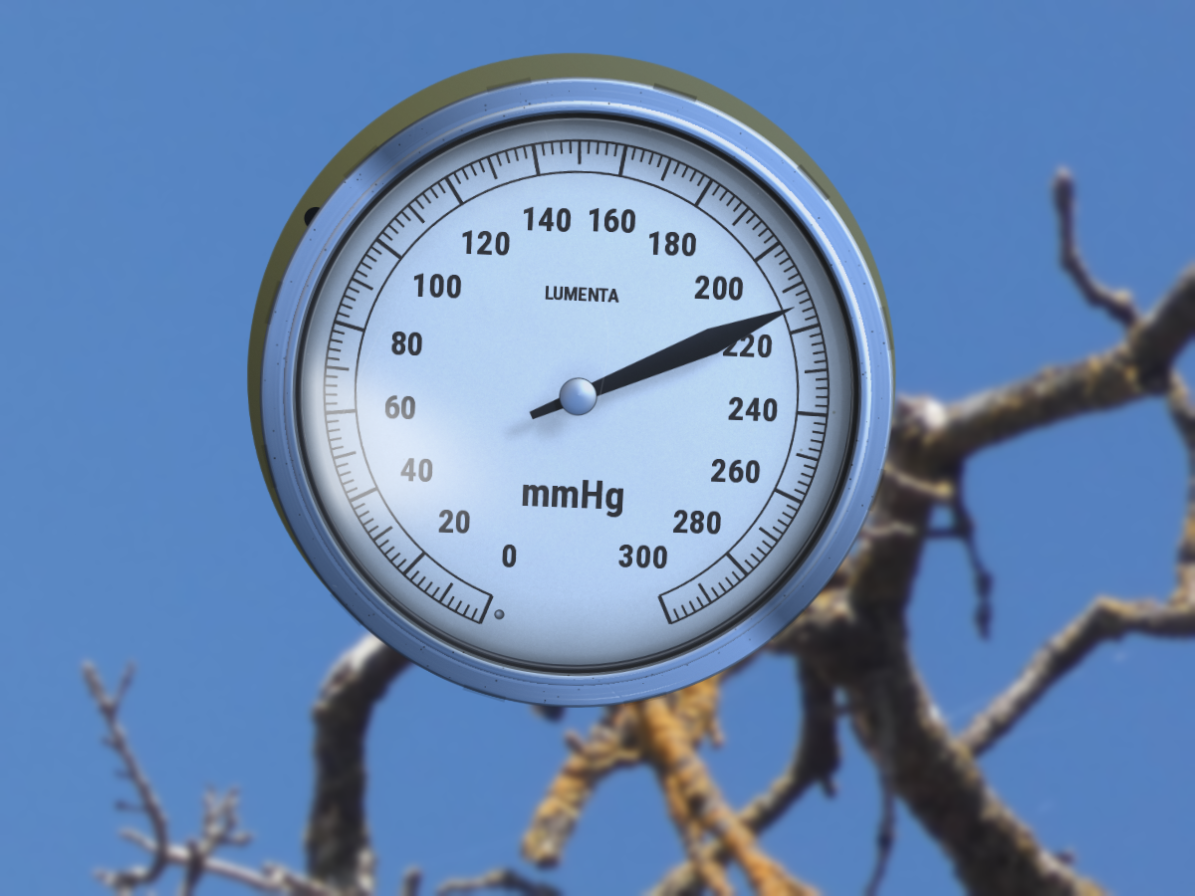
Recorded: 214 mmHg
